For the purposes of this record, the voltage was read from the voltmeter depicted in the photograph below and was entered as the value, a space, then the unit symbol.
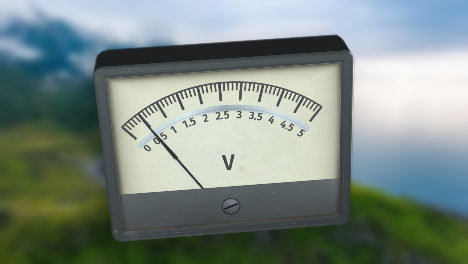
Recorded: 0.5 V
